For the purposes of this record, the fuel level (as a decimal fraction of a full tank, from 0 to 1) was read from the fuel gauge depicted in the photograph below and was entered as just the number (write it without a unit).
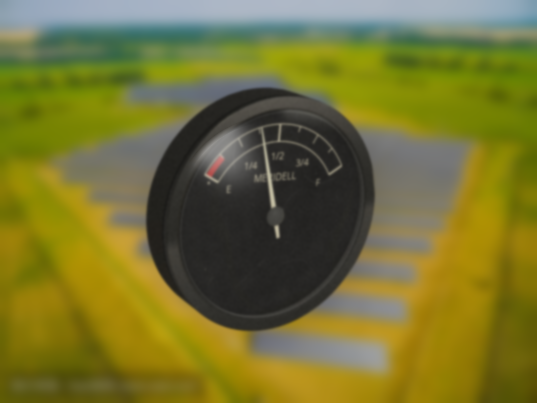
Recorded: 0.375
